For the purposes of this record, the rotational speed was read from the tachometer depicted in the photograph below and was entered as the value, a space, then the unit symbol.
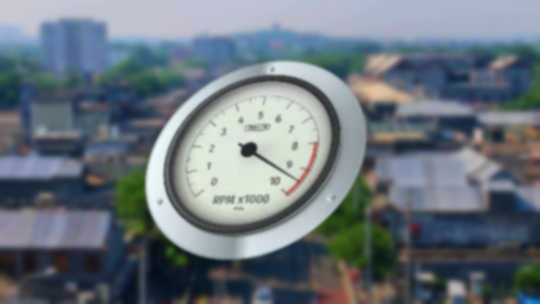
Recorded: 9500 rpm
